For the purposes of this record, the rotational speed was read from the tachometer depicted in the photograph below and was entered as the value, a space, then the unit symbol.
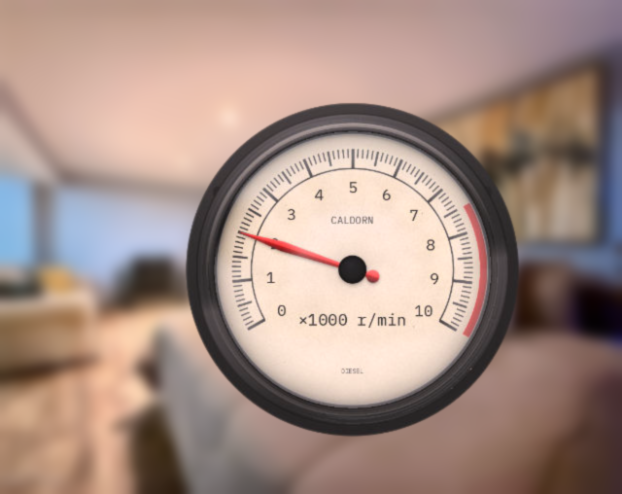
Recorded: 2000 rpm
